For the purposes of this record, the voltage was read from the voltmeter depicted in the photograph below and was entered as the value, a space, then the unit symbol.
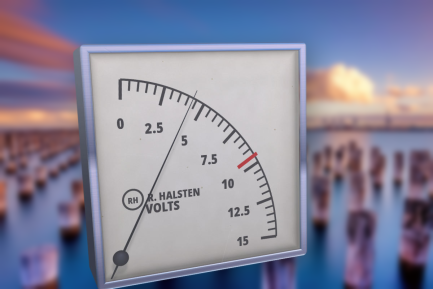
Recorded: 4.25 V
